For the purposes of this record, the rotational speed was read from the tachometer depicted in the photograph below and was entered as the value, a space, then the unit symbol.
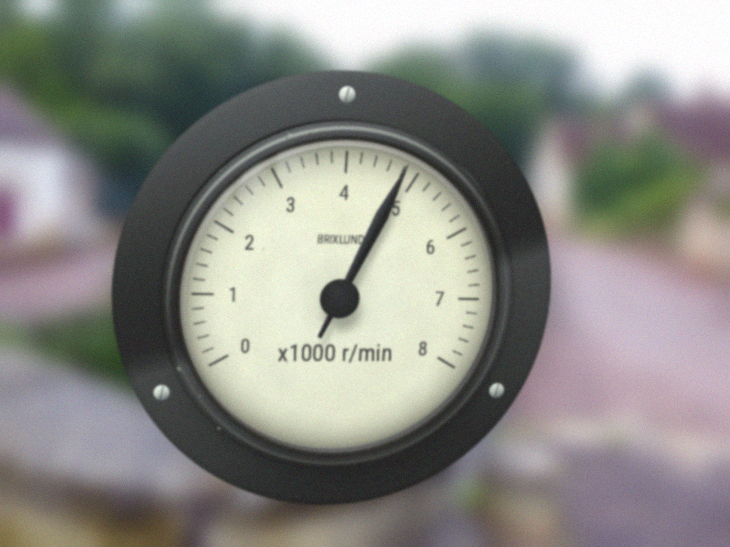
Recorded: 4800 rpm
